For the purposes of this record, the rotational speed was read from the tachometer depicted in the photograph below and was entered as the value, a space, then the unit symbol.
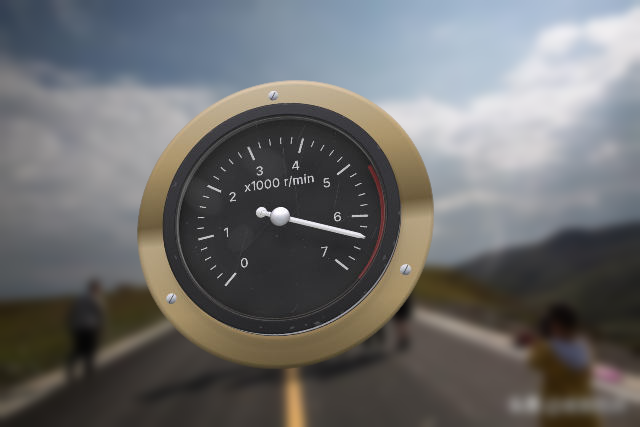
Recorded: 6400 rpm
